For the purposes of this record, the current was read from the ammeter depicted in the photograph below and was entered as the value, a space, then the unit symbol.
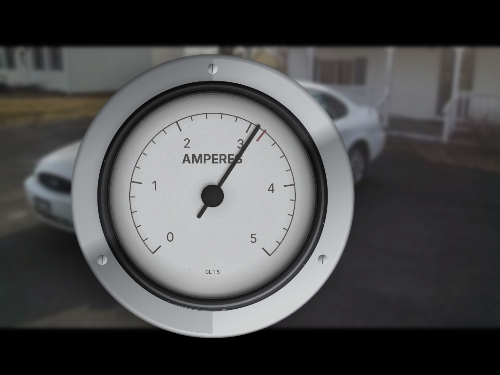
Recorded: 3.1 A
